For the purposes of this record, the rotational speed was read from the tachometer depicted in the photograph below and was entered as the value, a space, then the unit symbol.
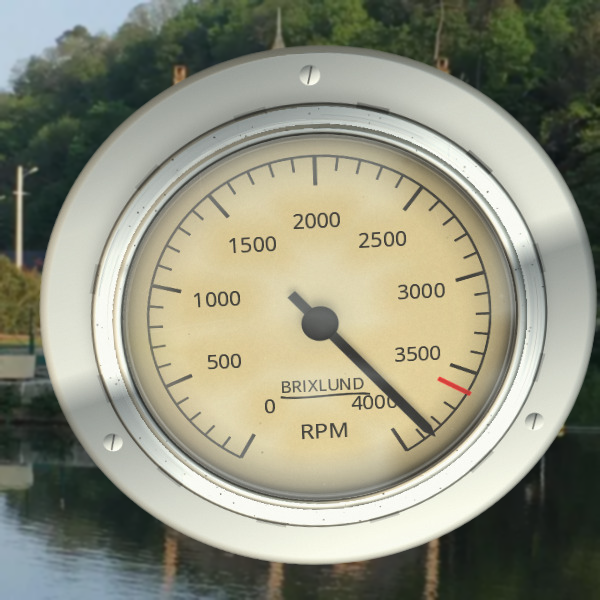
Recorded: 3850 rpm
